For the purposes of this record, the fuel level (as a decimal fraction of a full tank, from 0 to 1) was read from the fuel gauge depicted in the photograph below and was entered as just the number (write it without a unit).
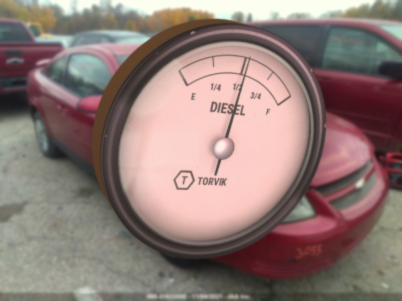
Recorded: 0.5
